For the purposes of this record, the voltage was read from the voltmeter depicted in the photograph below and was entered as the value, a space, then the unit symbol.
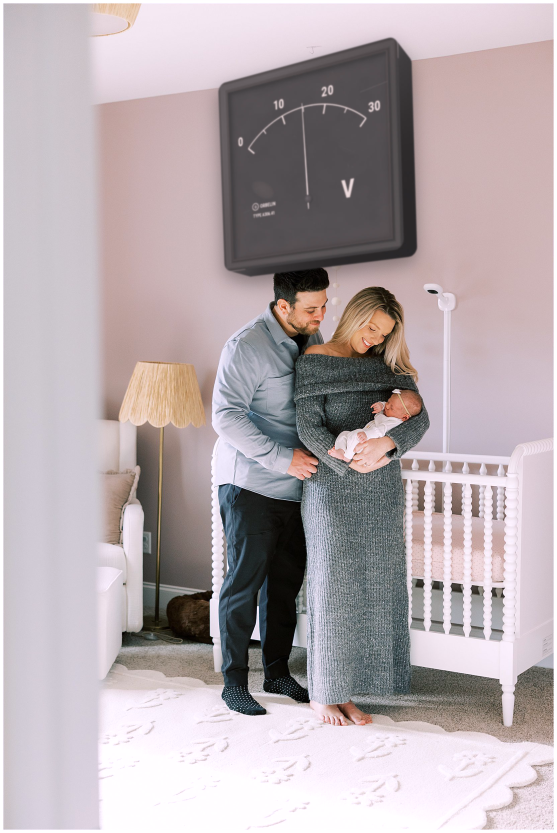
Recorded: 15 V
